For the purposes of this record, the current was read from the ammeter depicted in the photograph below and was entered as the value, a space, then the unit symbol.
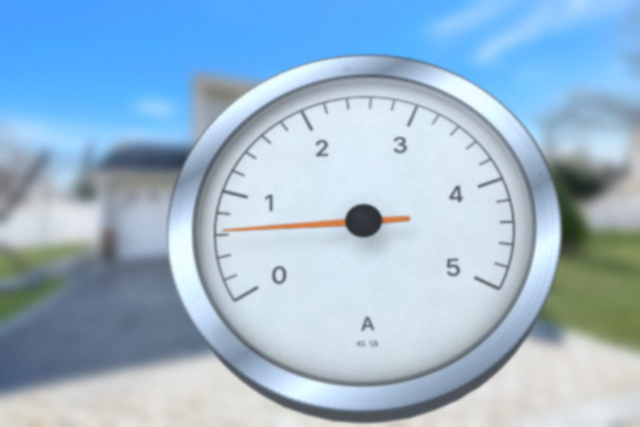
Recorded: 0.6 A
